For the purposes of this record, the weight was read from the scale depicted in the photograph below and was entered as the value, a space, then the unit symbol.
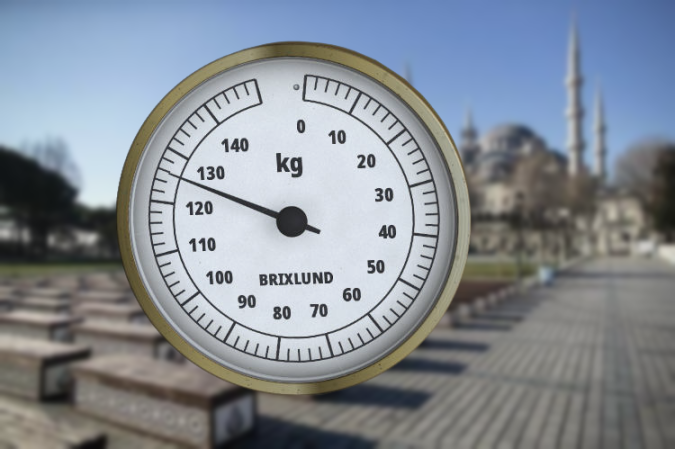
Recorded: 126 kg
